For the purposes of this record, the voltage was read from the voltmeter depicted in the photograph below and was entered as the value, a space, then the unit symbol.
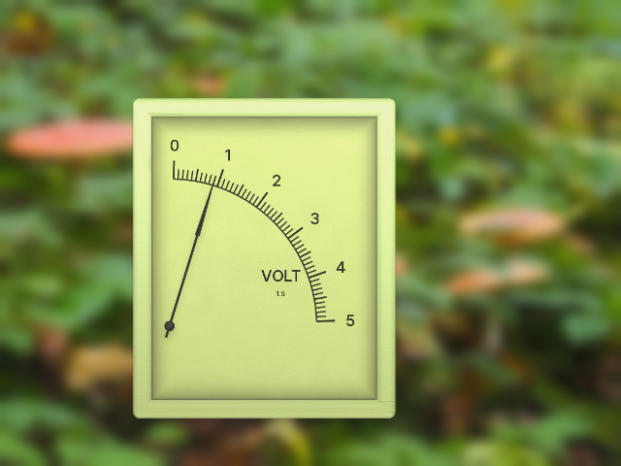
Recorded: 0.9 V
